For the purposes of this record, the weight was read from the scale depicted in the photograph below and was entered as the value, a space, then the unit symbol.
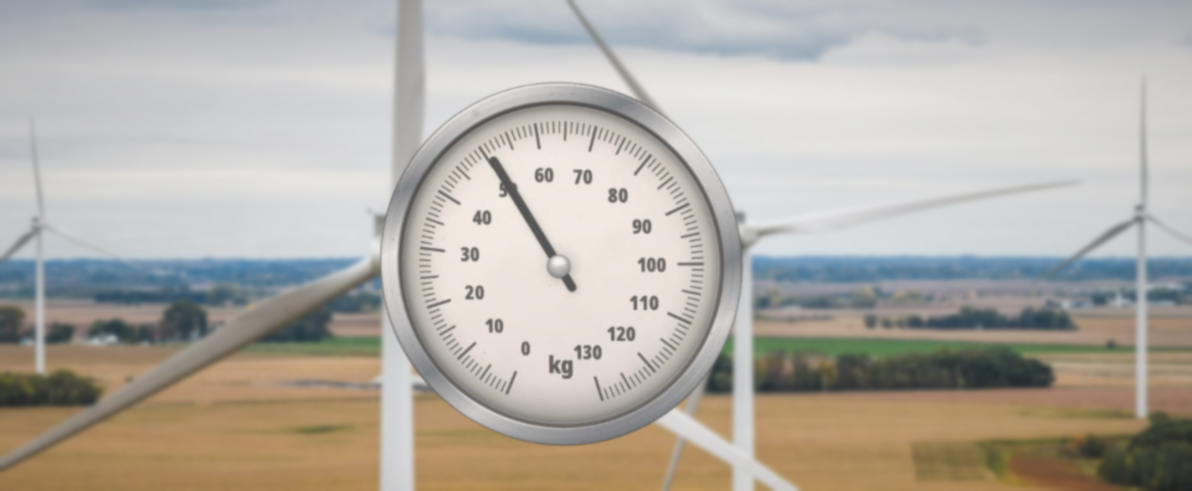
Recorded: 51 kg
